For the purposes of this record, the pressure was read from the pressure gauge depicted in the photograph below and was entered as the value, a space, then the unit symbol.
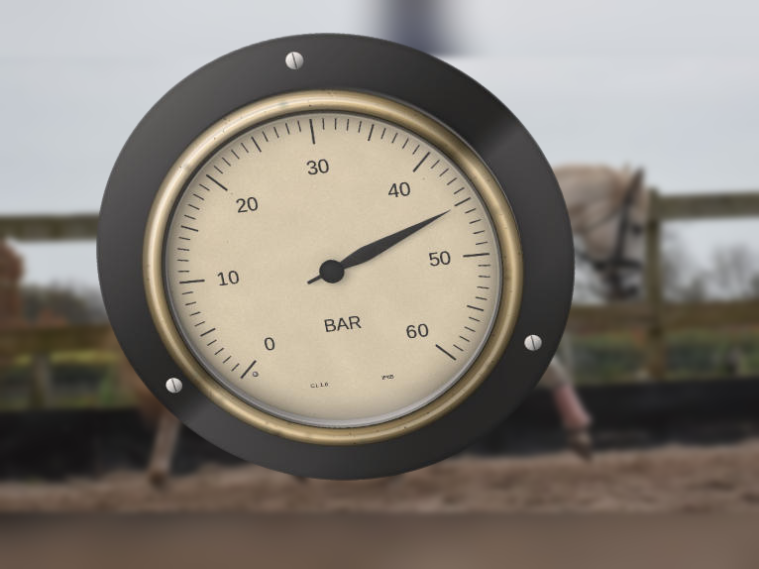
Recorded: 45 bar
